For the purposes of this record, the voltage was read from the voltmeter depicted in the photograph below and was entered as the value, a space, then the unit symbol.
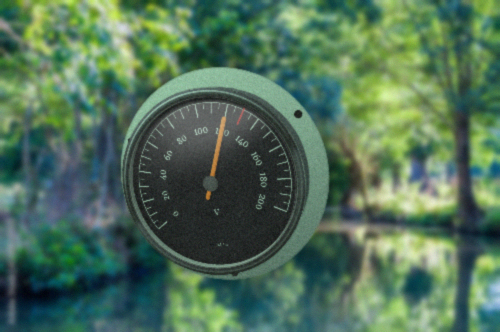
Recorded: 120 V
